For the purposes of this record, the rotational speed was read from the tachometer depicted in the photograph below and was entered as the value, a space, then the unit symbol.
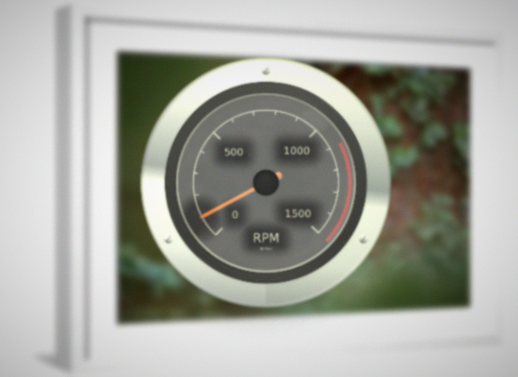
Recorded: 100 rpm
